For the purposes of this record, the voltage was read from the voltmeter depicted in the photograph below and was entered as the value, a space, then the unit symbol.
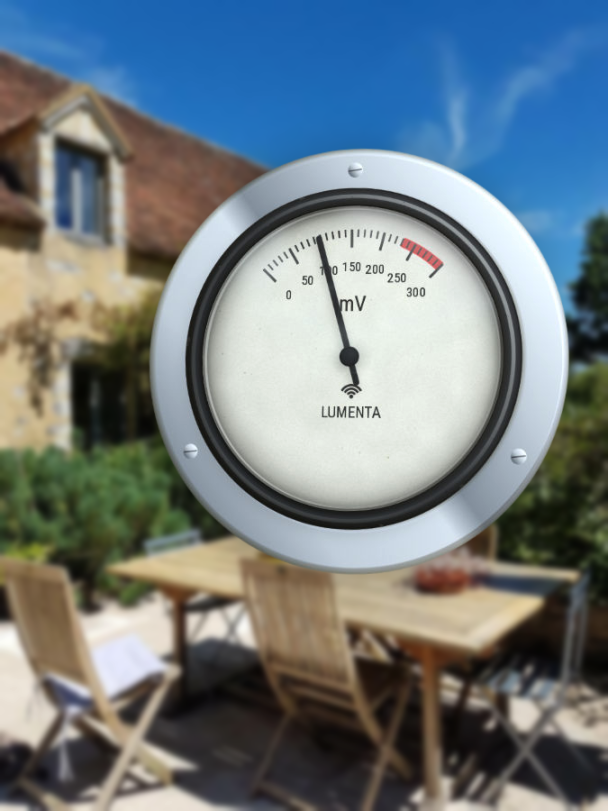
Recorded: 100 mV
